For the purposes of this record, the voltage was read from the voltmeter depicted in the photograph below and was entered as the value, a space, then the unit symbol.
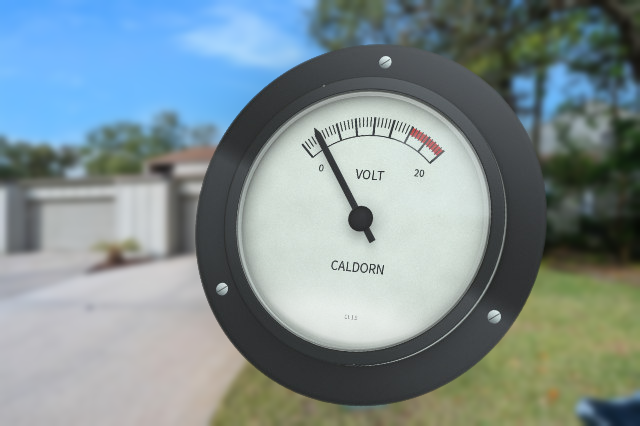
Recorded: 2.5 V
